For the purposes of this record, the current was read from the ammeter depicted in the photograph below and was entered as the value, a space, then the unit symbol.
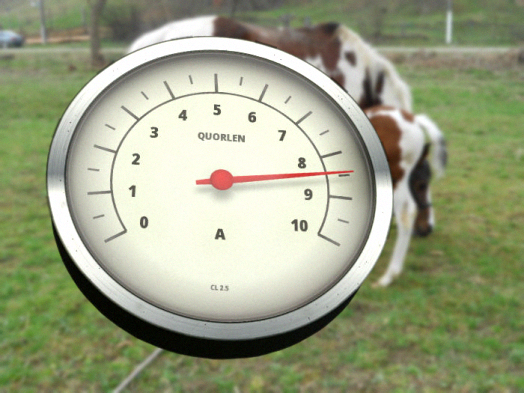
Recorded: 8.5 A
